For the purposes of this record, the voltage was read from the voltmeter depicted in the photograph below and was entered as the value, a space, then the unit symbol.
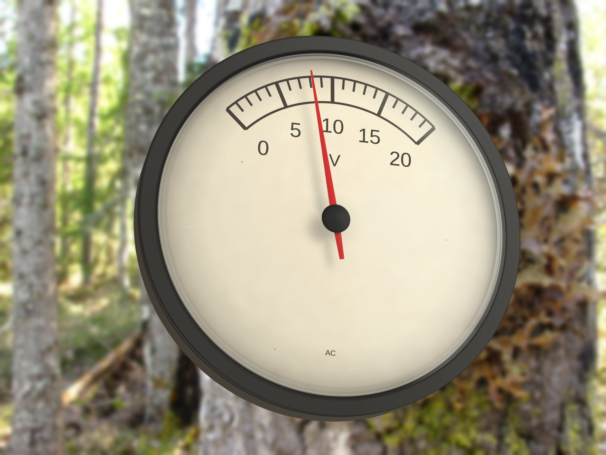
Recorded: 8 V
